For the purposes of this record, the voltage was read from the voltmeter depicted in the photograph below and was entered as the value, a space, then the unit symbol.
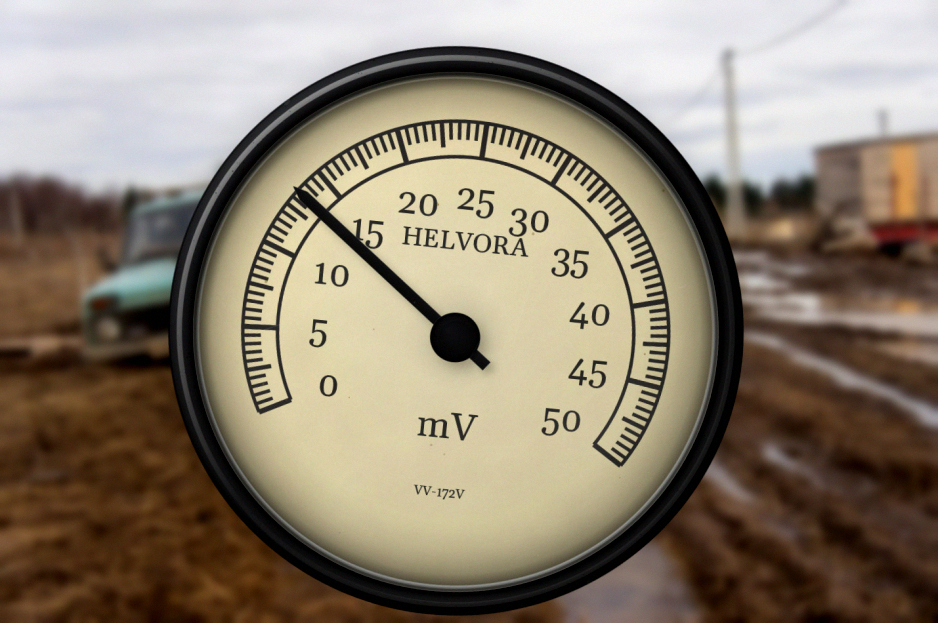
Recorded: 13.5 mV
